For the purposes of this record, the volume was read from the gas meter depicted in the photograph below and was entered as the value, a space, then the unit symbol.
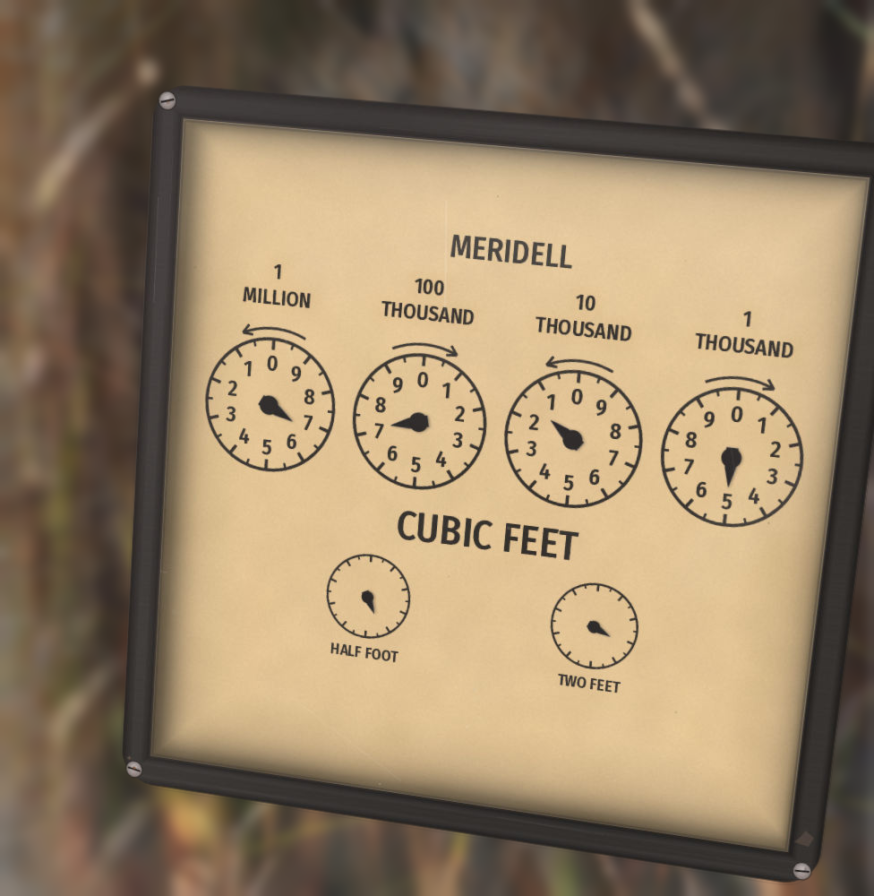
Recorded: 671500 ft³
